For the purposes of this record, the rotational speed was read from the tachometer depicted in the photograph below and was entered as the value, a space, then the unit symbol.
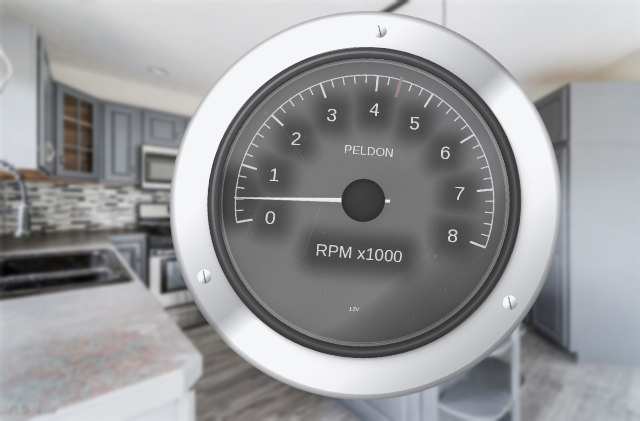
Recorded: 400 rpm
